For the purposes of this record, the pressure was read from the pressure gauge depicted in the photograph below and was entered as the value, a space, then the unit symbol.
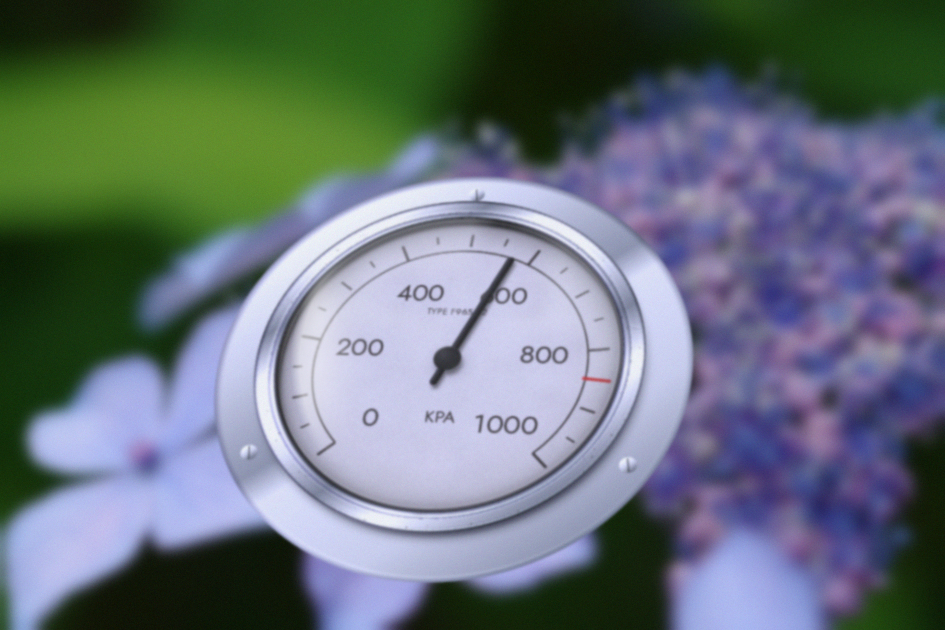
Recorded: 575 kPa
